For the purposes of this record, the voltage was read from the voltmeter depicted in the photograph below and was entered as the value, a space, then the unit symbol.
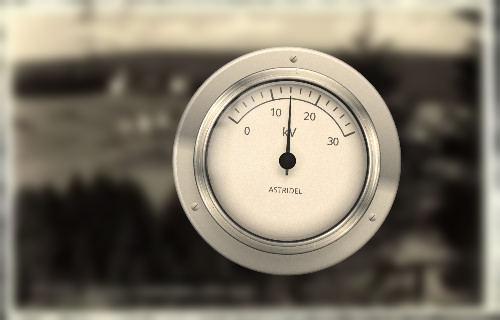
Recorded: 14 kV
